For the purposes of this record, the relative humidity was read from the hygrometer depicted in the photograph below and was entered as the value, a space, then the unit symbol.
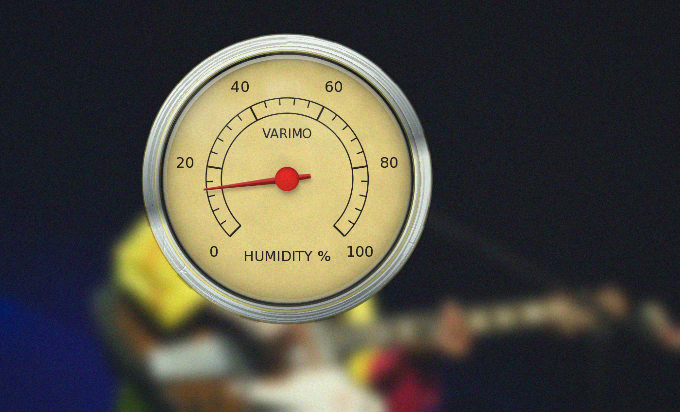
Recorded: 14 %
